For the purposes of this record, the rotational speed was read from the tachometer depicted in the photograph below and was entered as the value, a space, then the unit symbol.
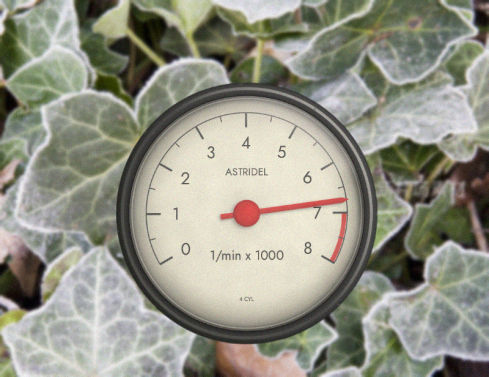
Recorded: 6750 rpm
